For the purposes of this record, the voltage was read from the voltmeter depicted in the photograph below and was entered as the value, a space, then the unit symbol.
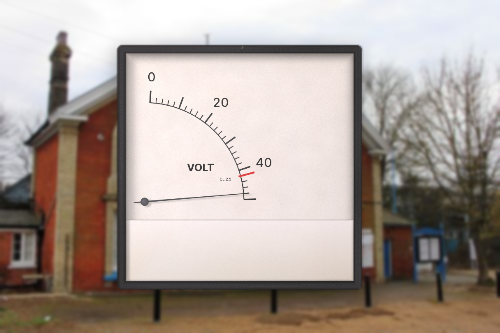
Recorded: 48 V
